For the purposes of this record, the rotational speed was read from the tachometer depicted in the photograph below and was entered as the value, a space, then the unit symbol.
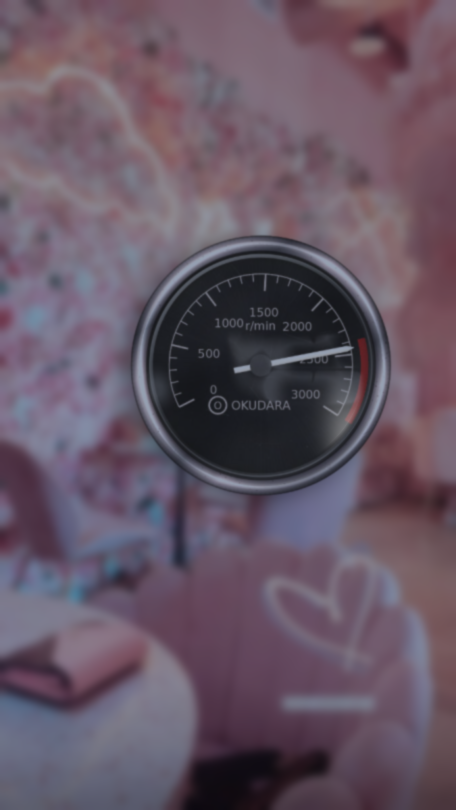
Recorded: 2450 rpm
